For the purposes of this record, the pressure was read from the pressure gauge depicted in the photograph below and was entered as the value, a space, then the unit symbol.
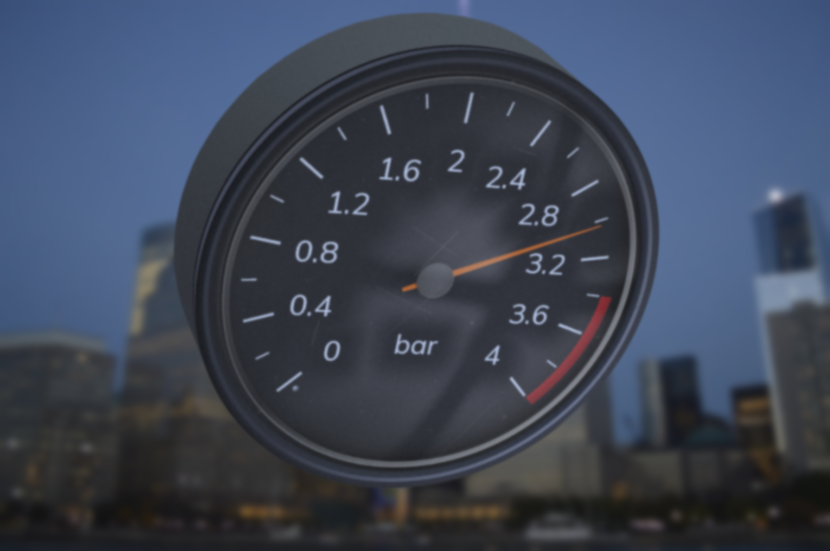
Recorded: 3 bar
